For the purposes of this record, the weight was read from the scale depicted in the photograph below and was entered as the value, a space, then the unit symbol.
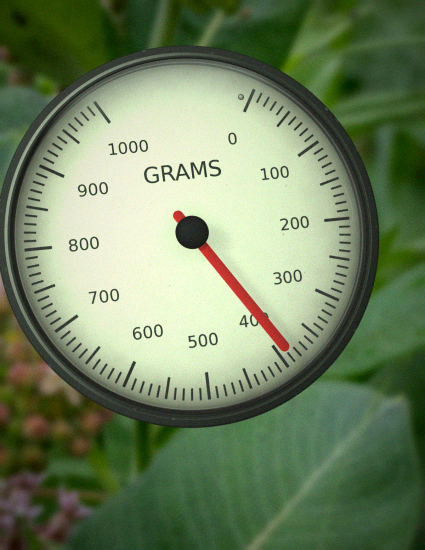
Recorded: 390 g
